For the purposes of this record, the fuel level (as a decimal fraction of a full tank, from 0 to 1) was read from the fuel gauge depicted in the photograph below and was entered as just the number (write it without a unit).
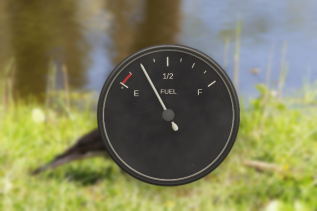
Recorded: 0.25
